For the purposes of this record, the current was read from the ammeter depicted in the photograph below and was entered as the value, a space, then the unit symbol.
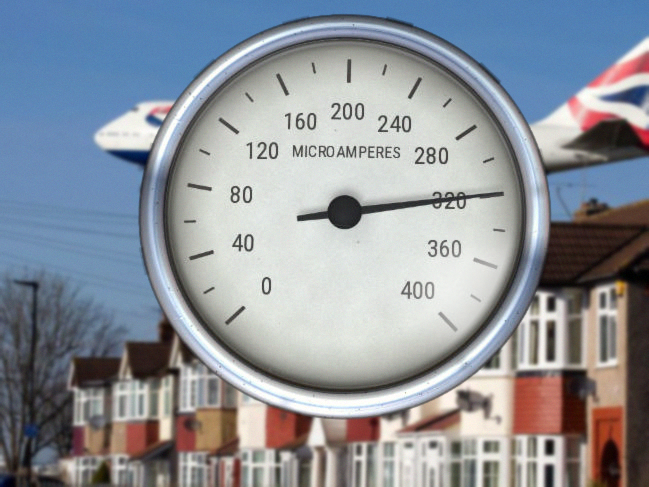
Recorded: 320 µA
